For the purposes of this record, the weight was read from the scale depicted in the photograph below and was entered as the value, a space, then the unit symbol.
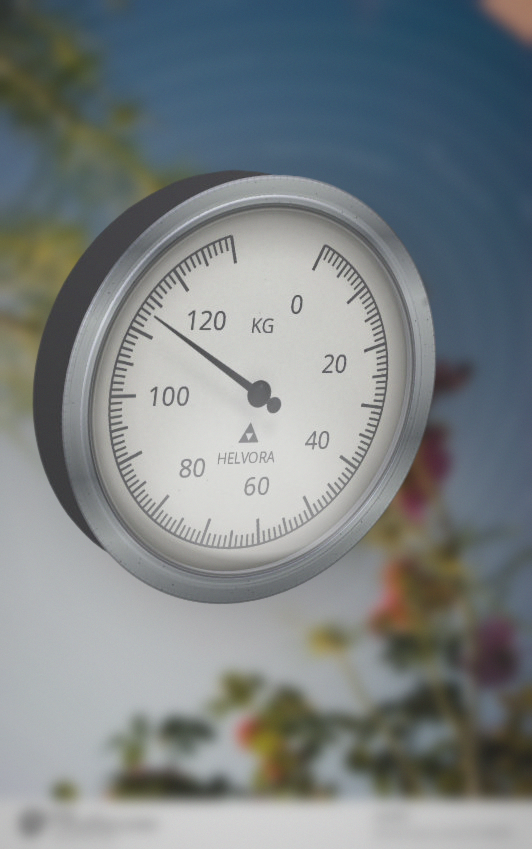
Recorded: 113 kg
